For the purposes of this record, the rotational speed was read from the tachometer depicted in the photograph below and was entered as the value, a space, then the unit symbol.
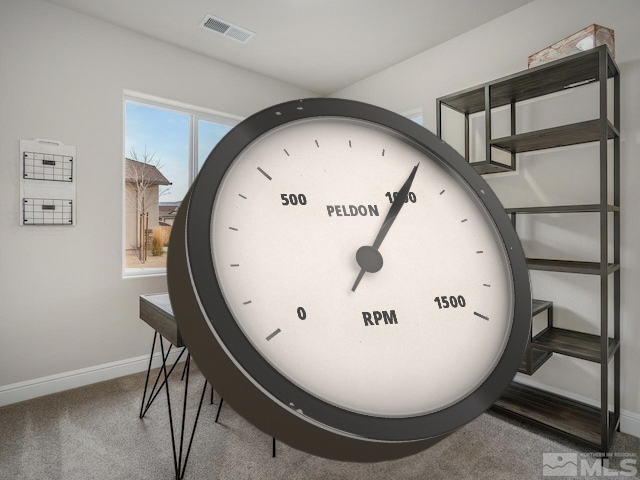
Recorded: 1000 rpm
